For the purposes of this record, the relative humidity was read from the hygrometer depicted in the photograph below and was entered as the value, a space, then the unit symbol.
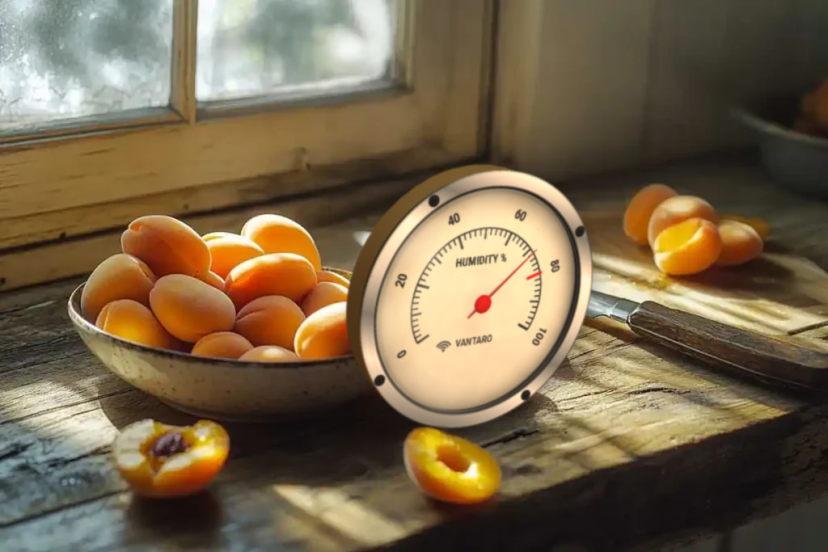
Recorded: 70 %
